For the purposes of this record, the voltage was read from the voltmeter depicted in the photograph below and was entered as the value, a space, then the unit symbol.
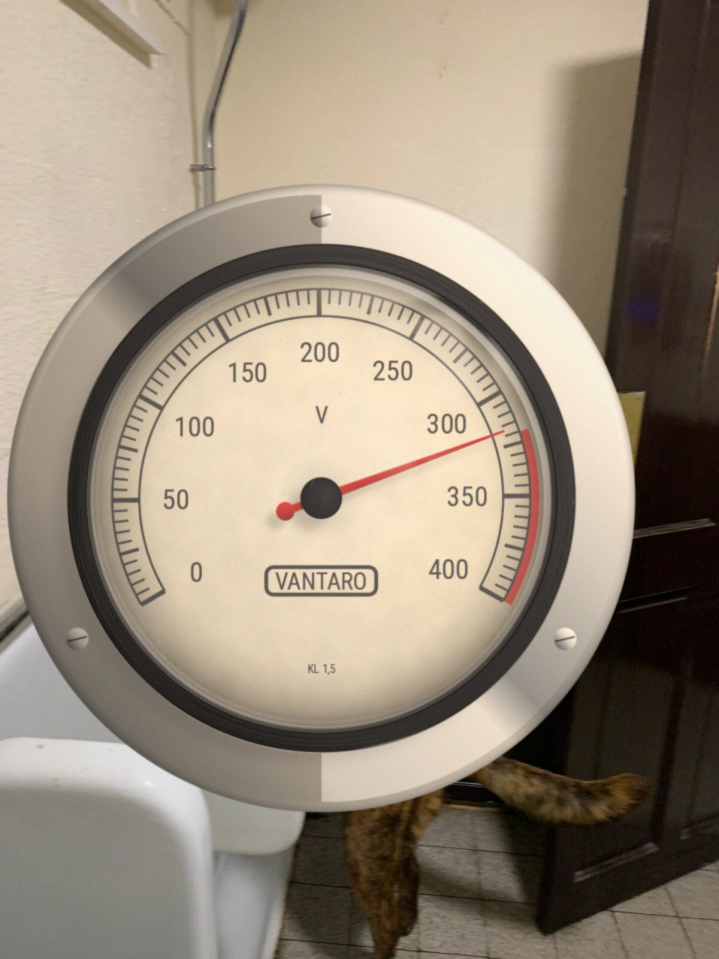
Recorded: 317.5 V
